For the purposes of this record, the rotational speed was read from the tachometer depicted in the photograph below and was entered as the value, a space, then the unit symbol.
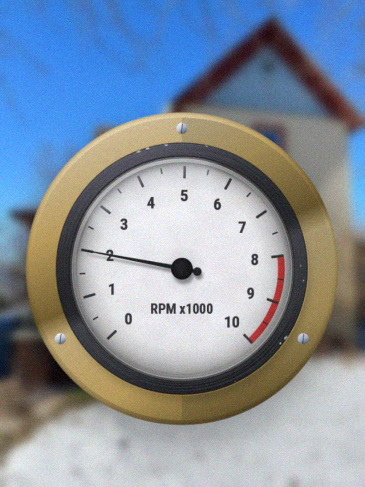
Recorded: 2000 rpm
